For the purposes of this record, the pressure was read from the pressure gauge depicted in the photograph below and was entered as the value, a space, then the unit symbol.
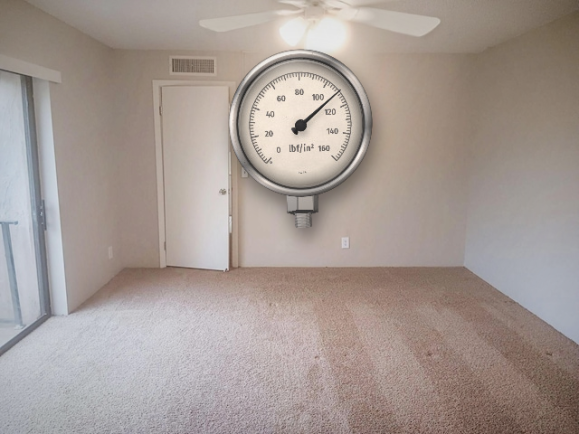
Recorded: 110 psi
